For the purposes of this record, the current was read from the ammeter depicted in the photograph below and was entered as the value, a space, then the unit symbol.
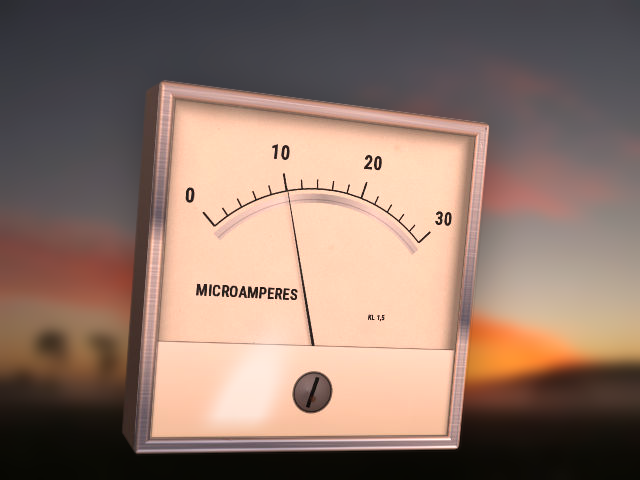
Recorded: 10 µA
